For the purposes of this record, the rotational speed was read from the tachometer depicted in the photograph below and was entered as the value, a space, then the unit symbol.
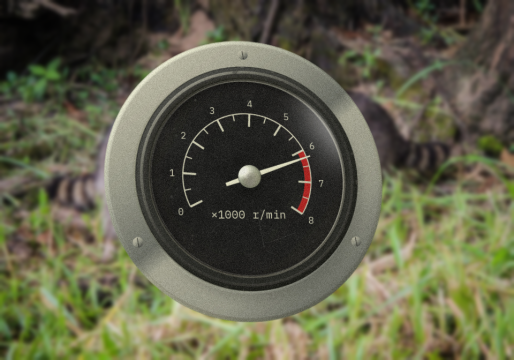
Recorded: 6250 rpm
